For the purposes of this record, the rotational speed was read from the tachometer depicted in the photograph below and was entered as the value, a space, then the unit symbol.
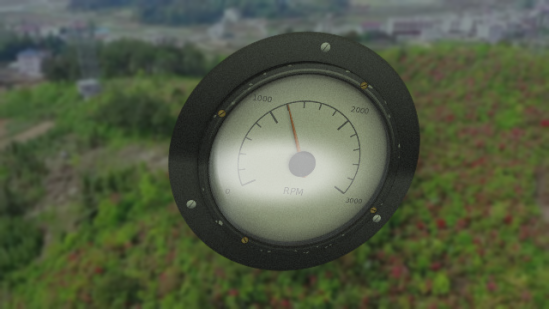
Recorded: 1200 rpm
